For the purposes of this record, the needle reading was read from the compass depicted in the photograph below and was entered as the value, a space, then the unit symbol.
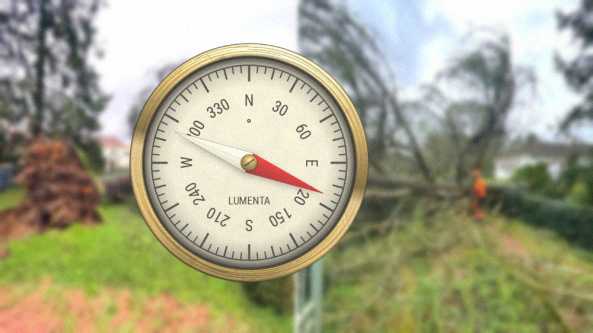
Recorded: 112.5 °
